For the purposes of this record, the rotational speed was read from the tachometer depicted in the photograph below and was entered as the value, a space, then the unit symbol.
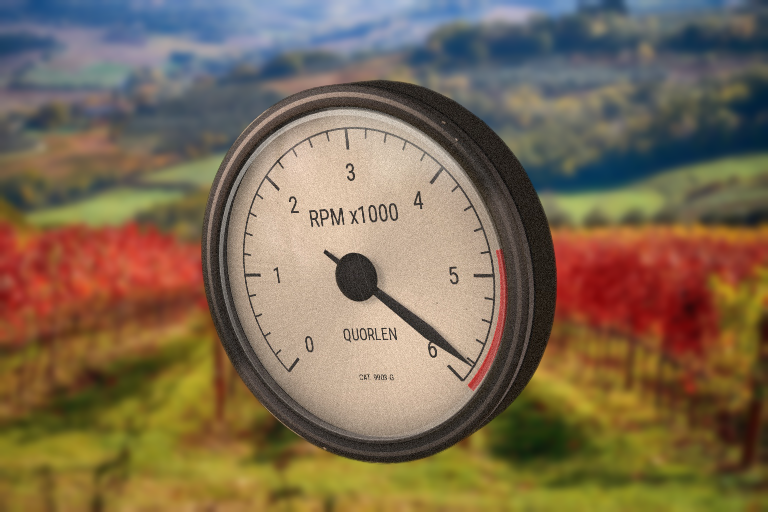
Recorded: 5800 rpm
